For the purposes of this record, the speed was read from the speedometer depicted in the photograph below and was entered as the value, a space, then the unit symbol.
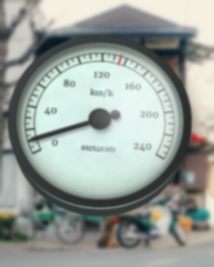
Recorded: 10 km/h
